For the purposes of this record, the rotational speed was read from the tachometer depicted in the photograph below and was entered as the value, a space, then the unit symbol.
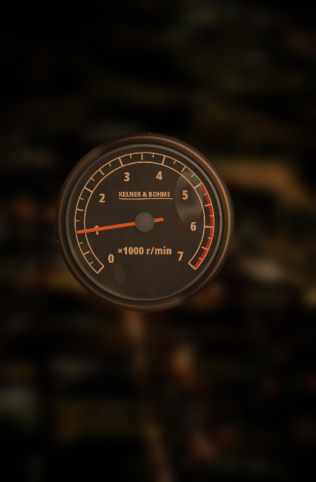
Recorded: 1000 rpm
